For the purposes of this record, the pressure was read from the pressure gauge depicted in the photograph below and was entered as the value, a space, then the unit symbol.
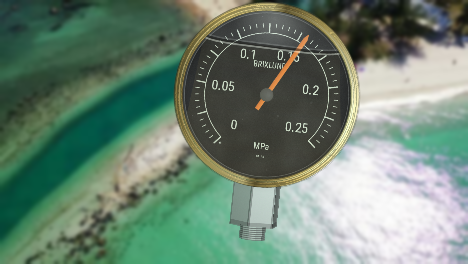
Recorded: 0.155 MPa
